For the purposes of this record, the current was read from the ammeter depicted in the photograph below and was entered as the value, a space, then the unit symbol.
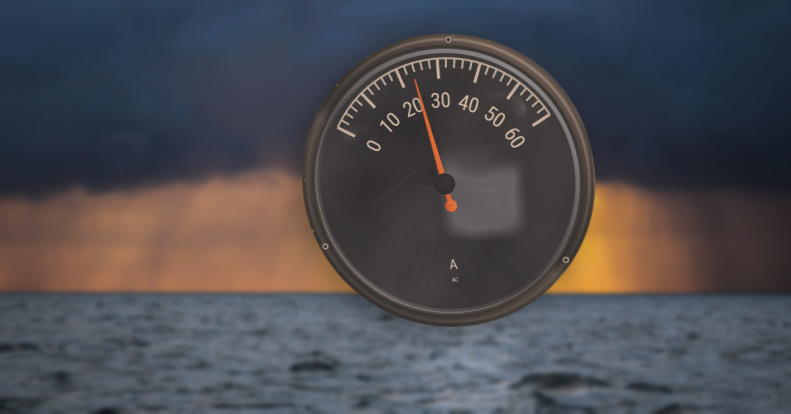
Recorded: 24 A
